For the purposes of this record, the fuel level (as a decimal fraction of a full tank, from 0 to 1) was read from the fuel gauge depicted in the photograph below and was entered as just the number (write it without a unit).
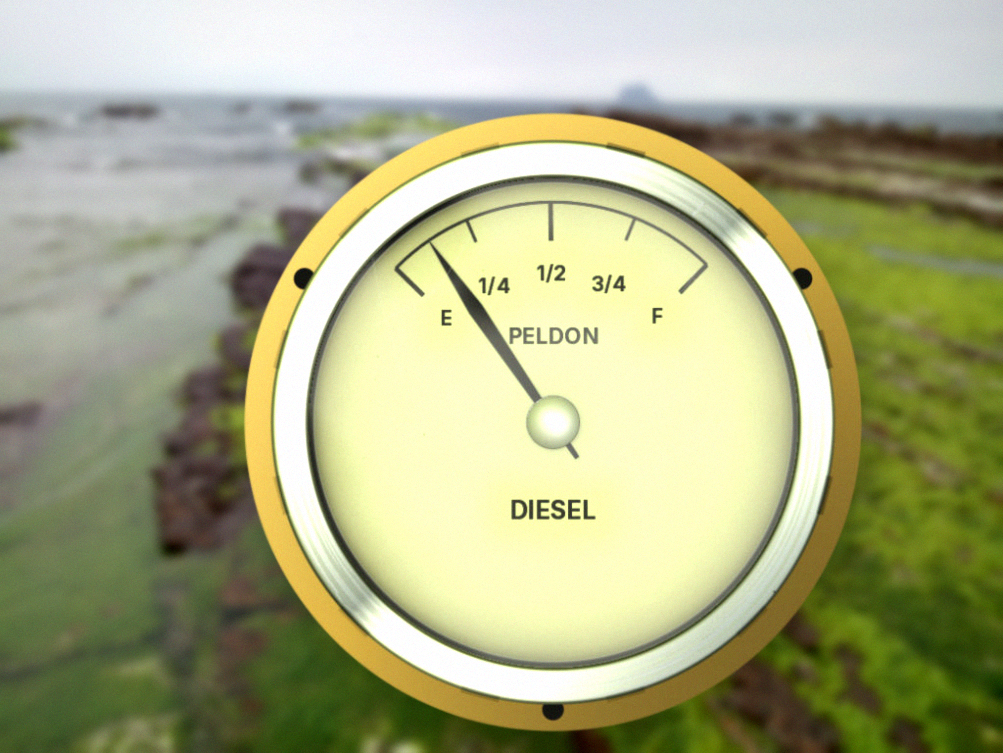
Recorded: 0.125
